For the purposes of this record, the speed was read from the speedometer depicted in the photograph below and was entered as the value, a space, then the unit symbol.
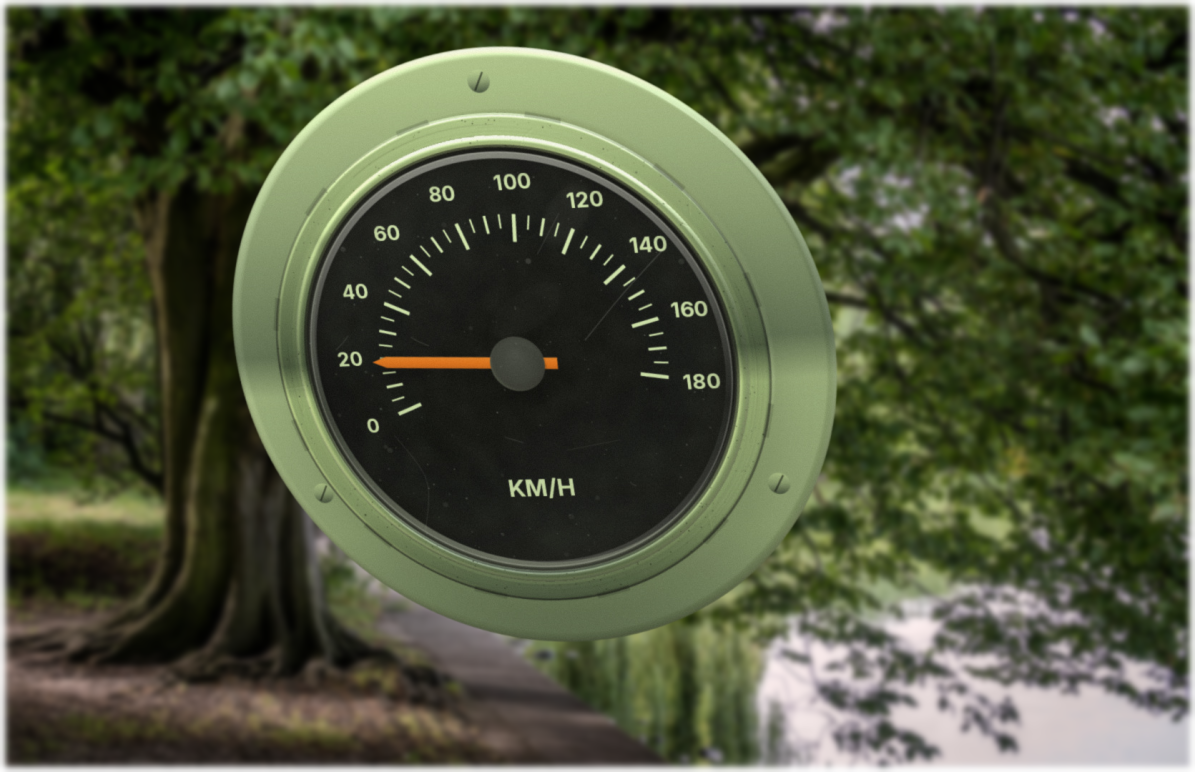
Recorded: 20 km/h
